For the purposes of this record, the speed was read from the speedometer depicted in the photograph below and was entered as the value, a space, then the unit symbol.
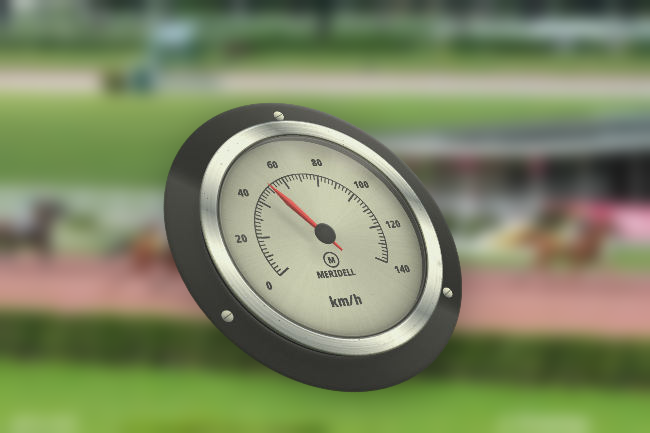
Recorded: 50 km/h
